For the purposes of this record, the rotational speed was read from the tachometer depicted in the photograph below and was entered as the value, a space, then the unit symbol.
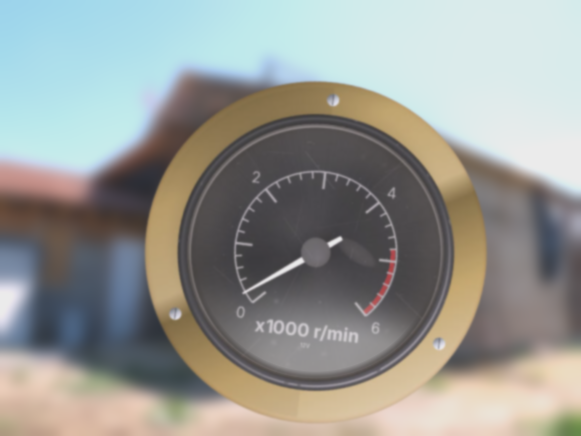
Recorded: 200 rpm
